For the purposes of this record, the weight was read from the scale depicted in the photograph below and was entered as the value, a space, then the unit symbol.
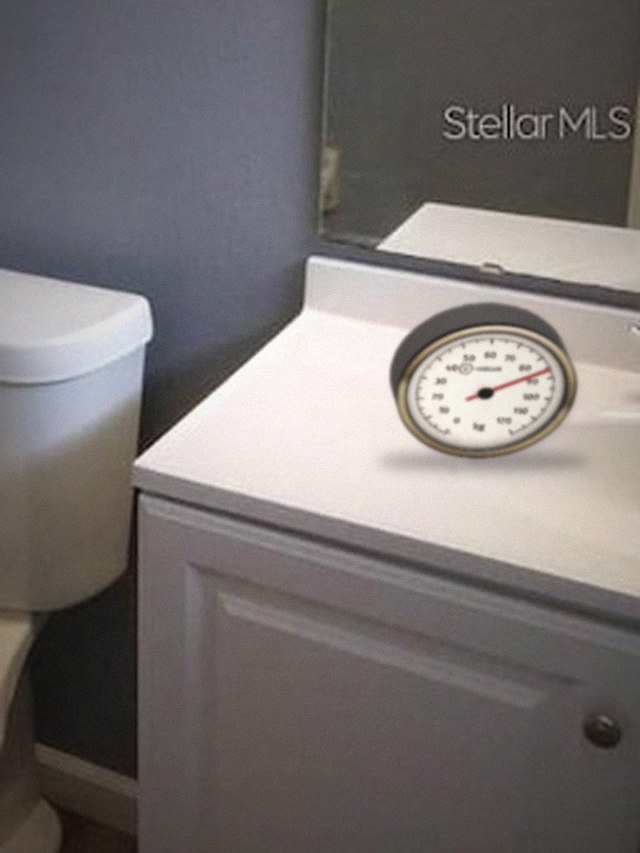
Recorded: 85 kg
